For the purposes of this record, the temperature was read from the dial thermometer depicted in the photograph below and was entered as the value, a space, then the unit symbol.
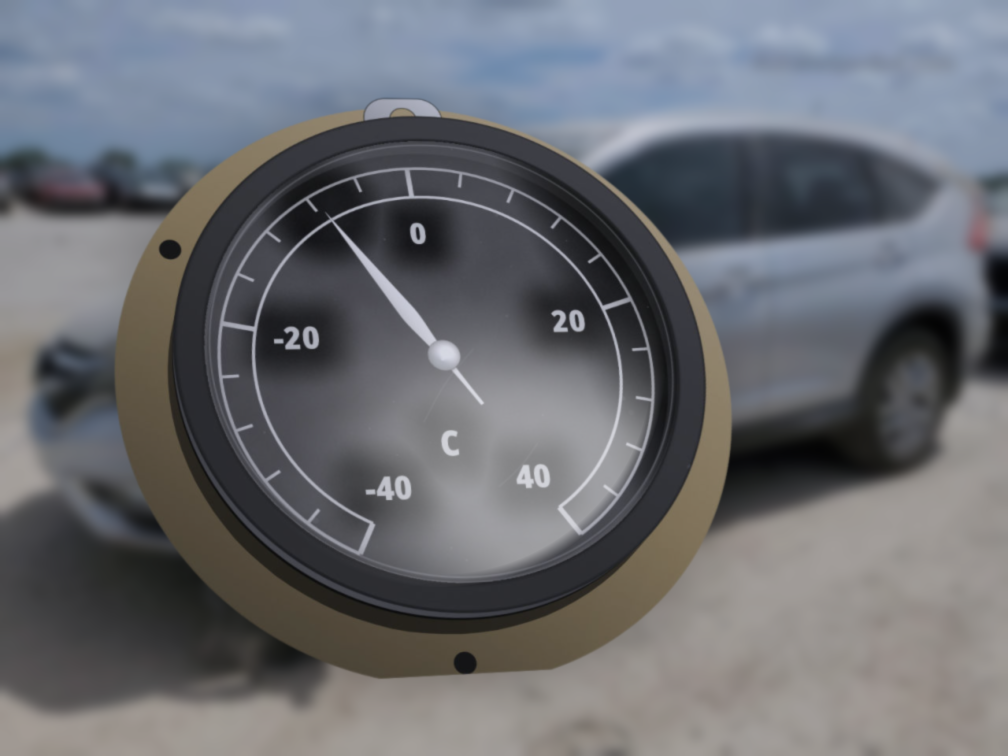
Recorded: -8 °C
